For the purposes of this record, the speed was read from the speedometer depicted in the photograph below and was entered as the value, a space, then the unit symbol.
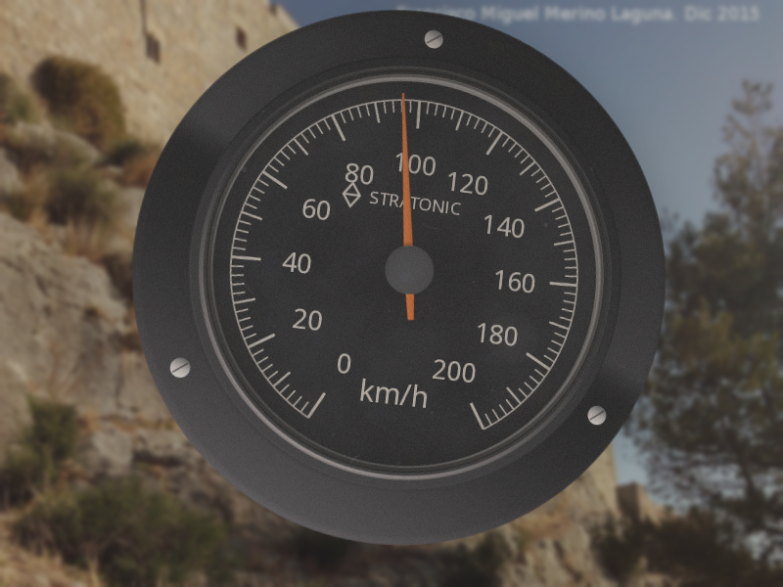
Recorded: 96 km/h
